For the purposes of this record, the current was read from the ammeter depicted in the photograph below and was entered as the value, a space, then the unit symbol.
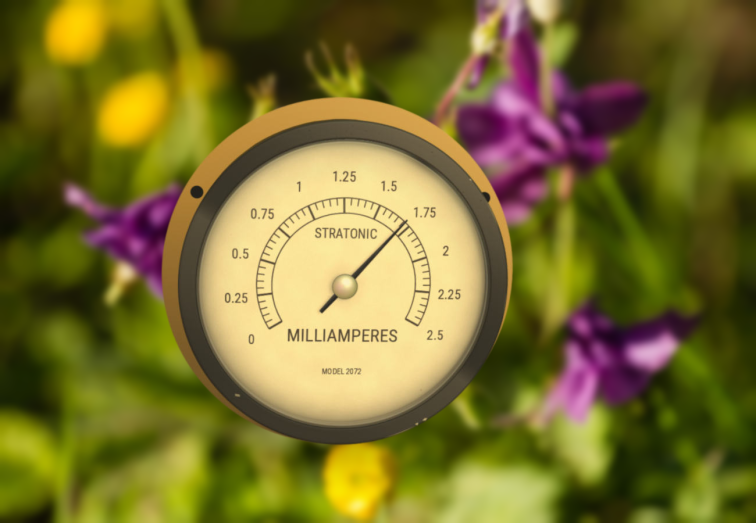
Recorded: 1.7 mA
